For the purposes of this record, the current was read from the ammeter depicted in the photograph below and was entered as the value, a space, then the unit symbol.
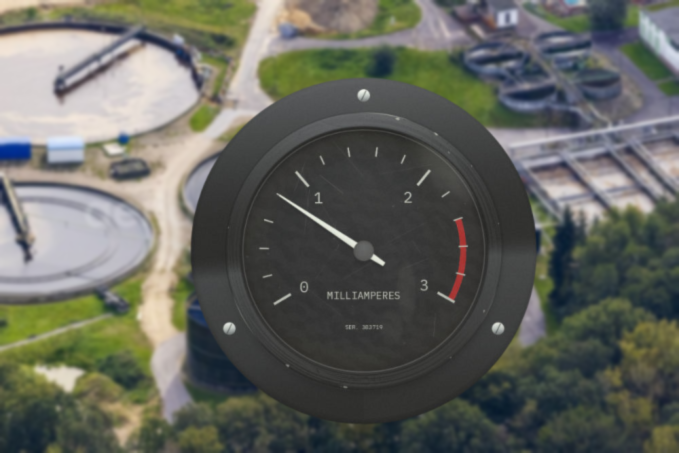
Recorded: 0.8 mA
